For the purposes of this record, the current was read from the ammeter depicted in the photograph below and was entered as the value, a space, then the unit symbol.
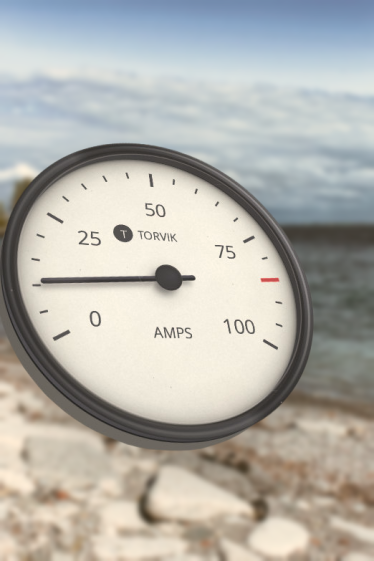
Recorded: 10 A
